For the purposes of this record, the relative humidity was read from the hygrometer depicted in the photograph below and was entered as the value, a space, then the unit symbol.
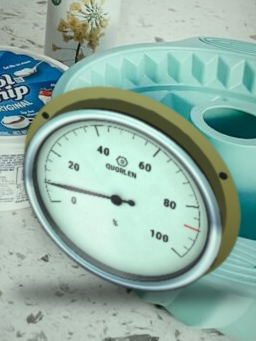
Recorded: 8 %
